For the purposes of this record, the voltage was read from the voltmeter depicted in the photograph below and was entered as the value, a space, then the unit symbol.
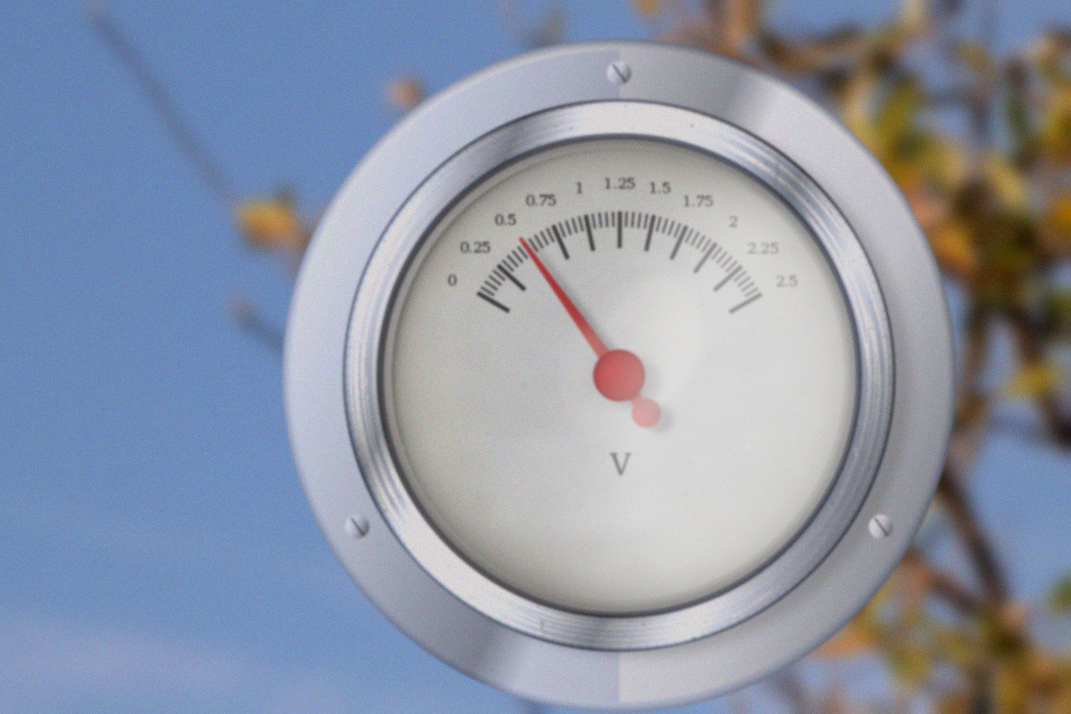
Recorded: 0.5 V
